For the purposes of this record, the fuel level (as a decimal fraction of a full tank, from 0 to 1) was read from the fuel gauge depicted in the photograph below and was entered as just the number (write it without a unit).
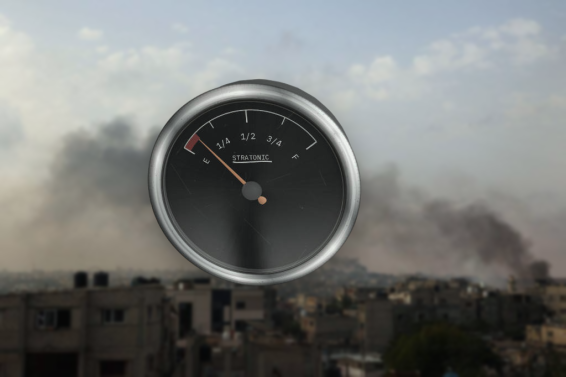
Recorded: 0.125
